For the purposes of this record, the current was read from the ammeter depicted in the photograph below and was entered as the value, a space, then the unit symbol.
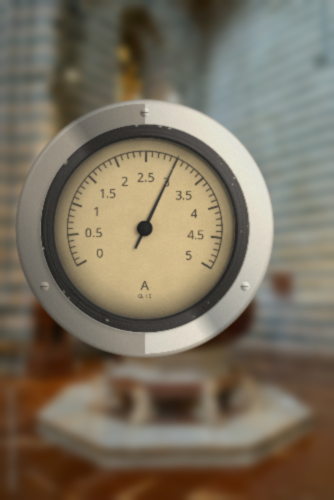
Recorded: 3 A
